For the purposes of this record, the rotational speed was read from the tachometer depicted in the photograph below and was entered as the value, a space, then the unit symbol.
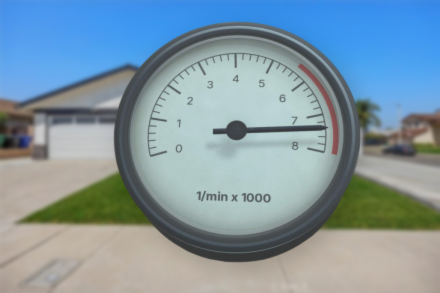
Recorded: 7400 rpm
